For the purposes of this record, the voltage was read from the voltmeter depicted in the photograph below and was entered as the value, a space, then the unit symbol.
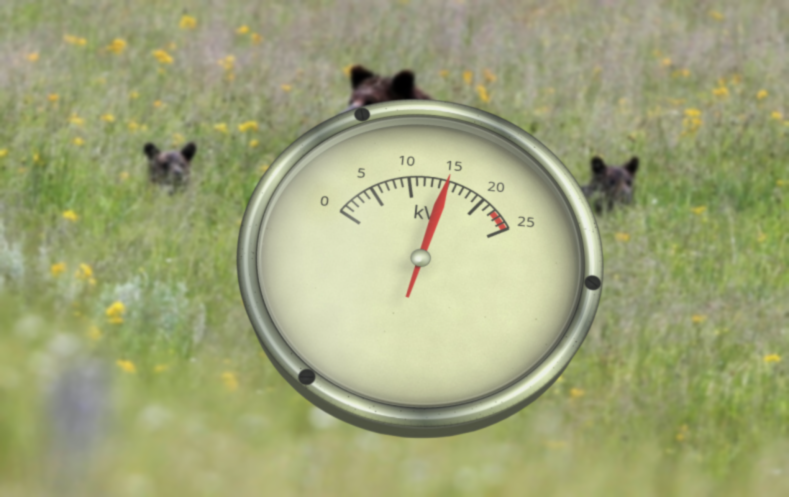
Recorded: 15 kV
